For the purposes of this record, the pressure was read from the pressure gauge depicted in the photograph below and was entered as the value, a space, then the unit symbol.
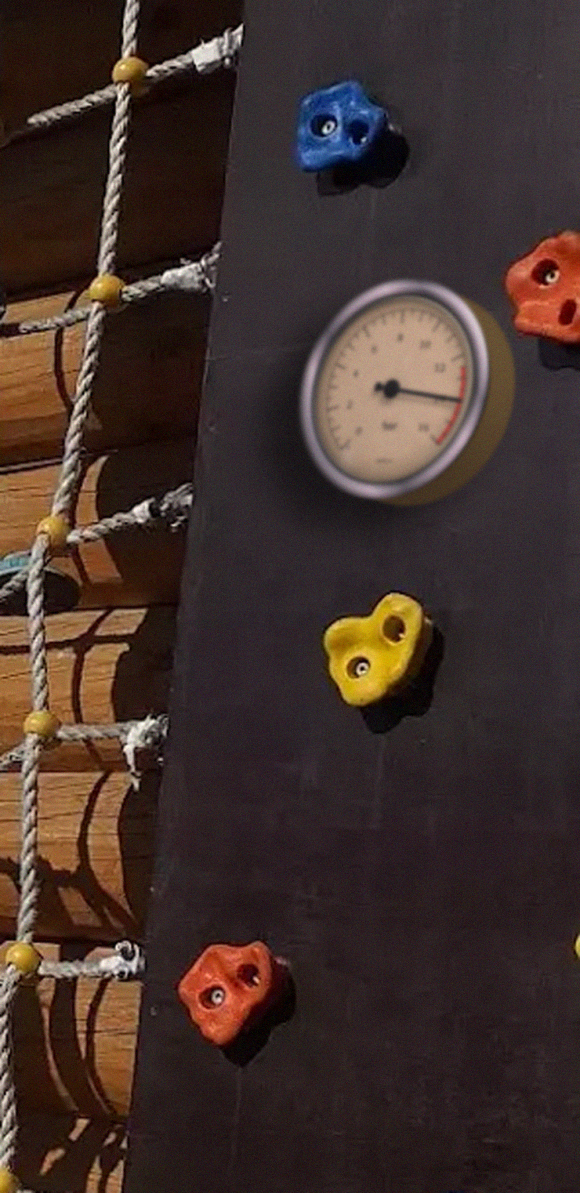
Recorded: 14 bar
